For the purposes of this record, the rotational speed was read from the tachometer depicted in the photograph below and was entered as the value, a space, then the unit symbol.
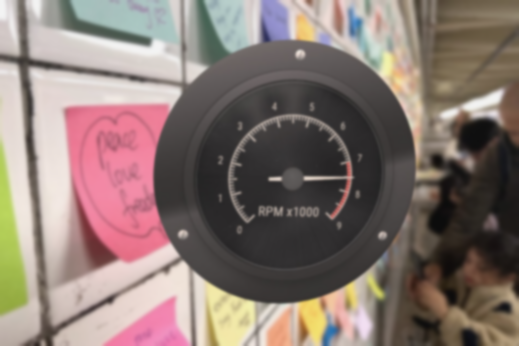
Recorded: 7500 rpm
